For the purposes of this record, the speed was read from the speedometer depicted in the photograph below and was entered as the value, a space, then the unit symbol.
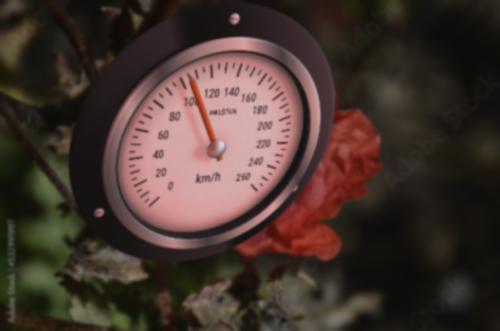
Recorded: 105 km/h
